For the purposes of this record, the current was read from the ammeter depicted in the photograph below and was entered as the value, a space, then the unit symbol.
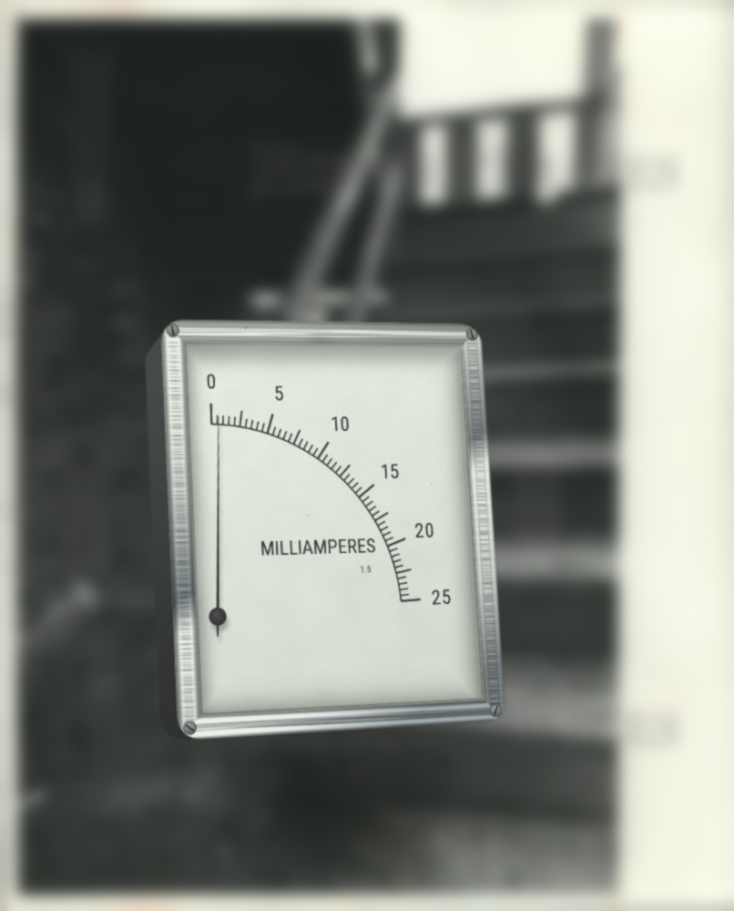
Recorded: 0.5 mA
